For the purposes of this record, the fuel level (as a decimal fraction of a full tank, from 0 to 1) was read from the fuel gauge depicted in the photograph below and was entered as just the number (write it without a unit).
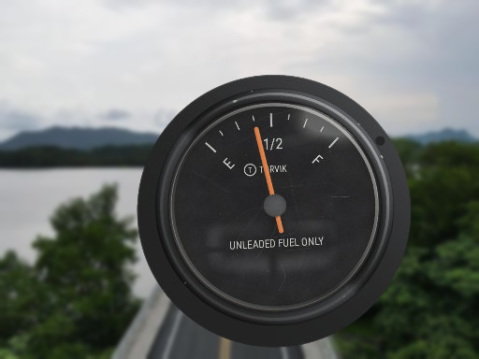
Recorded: 0.375
